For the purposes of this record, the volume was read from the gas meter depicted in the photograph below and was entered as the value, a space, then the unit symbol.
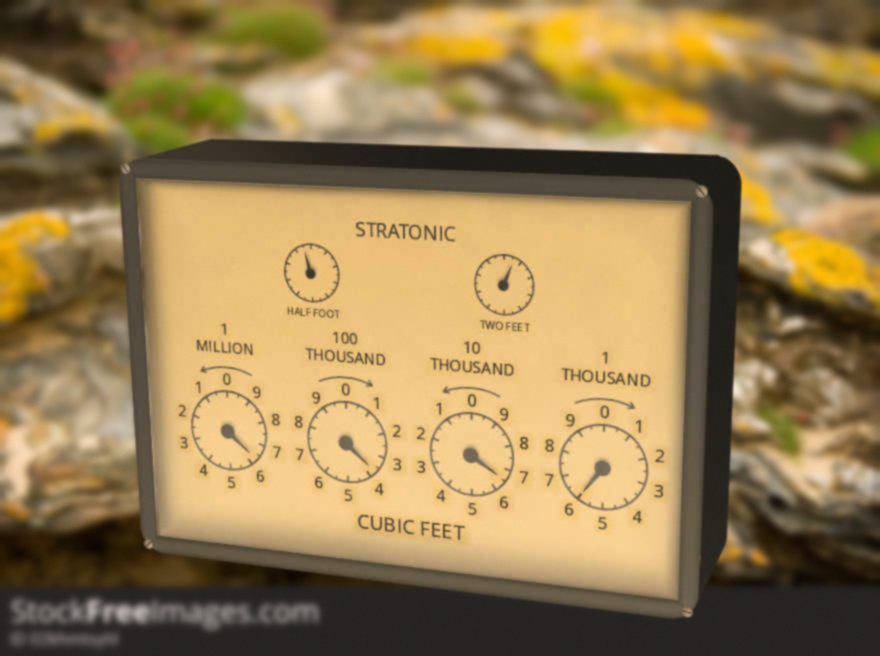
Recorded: 636600 ft³
